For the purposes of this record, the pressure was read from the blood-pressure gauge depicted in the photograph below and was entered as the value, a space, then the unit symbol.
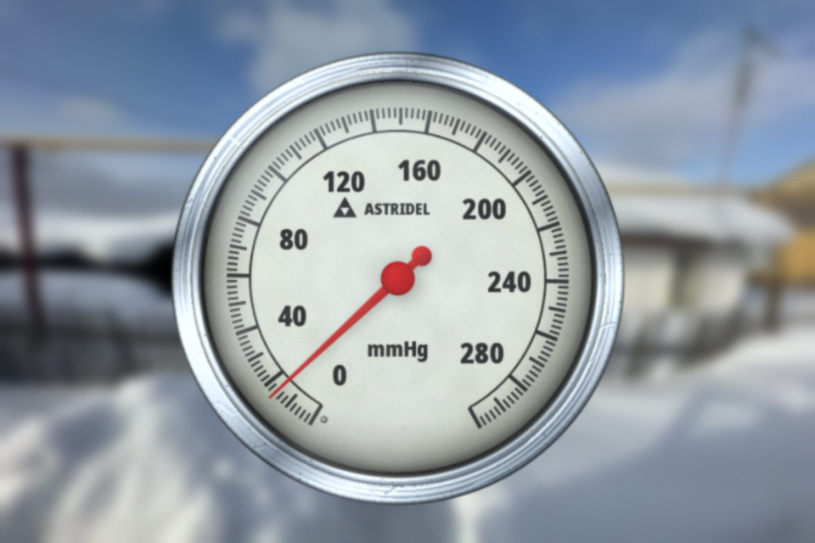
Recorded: 16 mmHg
